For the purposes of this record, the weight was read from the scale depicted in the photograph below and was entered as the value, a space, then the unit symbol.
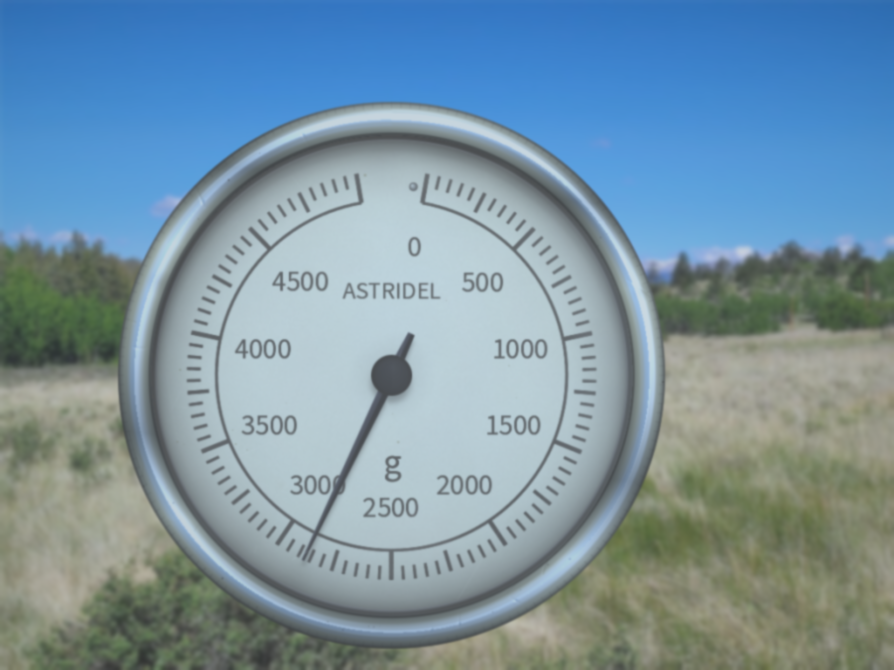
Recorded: 2875 g
